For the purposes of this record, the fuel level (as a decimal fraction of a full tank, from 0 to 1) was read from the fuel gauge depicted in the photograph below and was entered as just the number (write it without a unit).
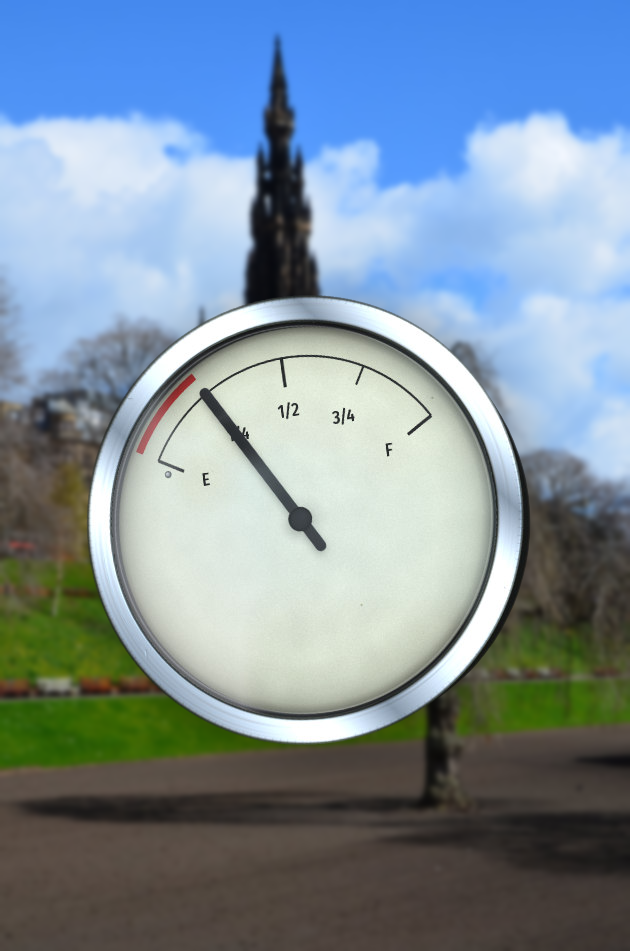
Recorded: 0.25
